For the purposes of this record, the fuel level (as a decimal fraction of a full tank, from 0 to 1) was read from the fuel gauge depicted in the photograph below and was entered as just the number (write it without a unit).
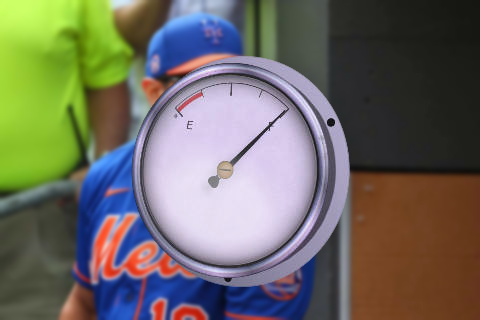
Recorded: 1
